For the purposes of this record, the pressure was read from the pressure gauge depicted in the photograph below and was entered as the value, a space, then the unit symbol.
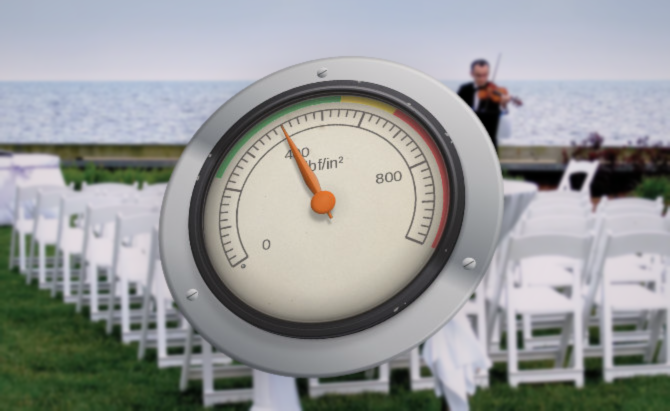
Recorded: 400 psi
